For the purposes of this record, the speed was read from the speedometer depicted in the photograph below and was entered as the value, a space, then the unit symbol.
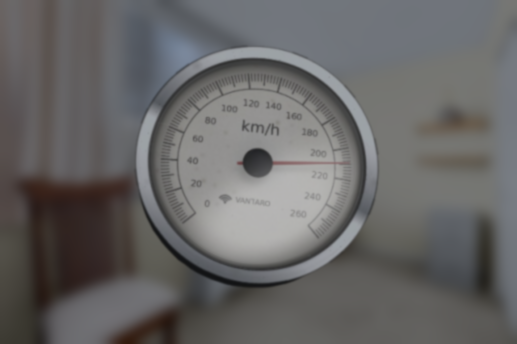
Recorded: 210 km/h
